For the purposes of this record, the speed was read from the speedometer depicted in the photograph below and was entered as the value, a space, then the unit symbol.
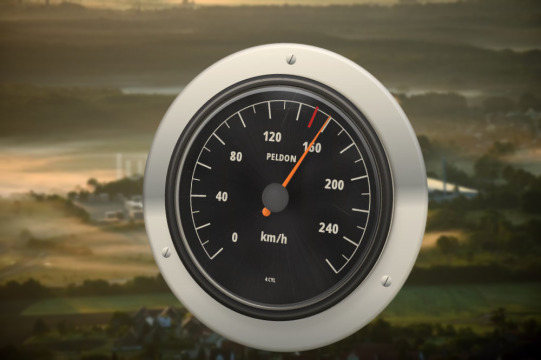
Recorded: 160 km/h
